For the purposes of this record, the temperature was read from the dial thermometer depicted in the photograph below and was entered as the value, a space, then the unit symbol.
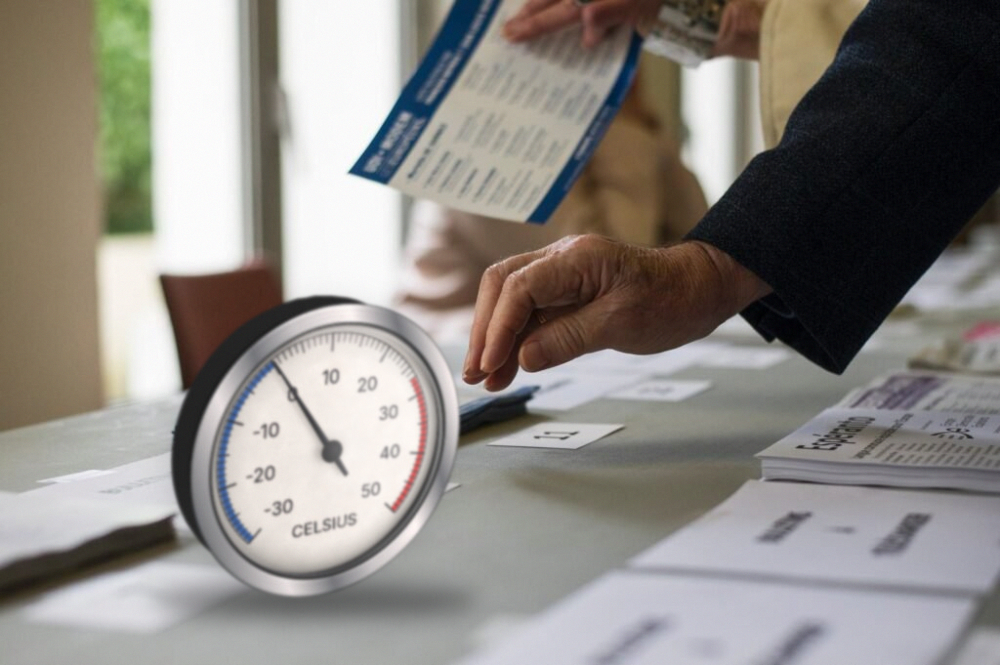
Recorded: 0 °C
